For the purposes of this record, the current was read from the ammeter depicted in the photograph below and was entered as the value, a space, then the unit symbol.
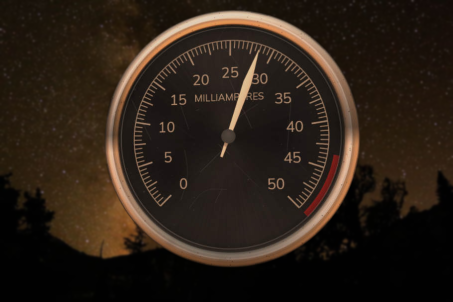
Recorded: 28.5 mA
